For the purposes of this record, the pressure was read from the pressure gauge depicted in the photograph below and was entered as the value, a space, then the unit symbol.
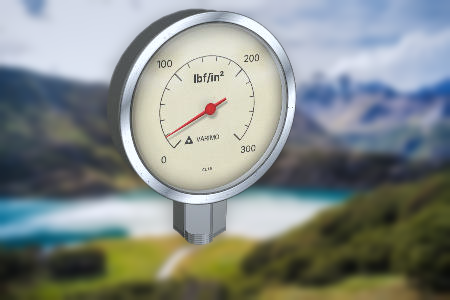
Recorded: 20 psi
